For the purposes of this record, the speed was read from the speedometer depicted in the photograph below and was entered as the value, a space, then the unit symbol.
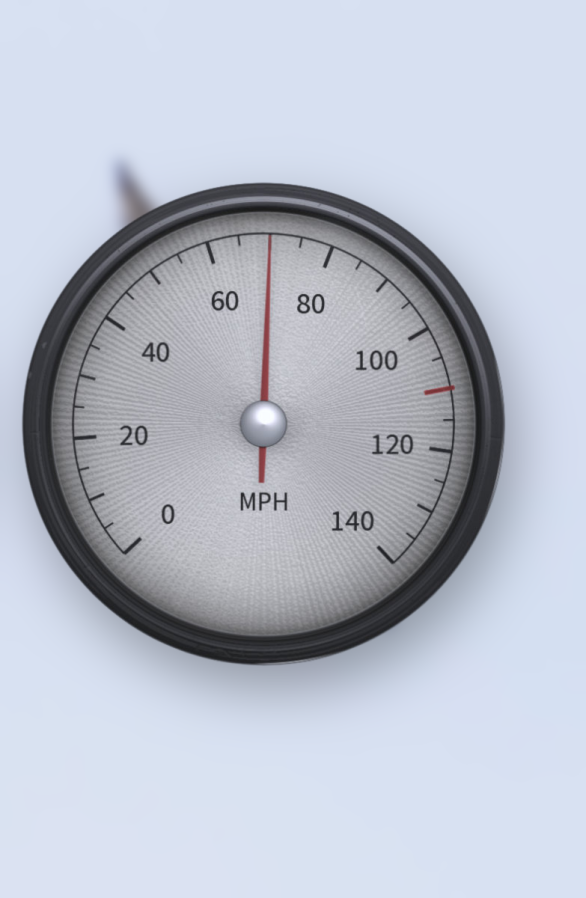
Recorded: 70 mph
